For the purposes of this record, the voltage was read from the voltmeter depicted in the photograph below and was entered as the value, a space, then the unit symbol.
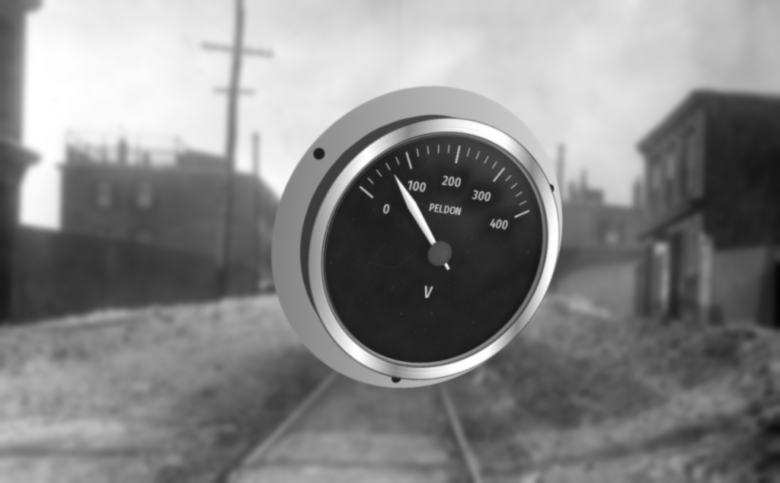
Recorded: 60 V
